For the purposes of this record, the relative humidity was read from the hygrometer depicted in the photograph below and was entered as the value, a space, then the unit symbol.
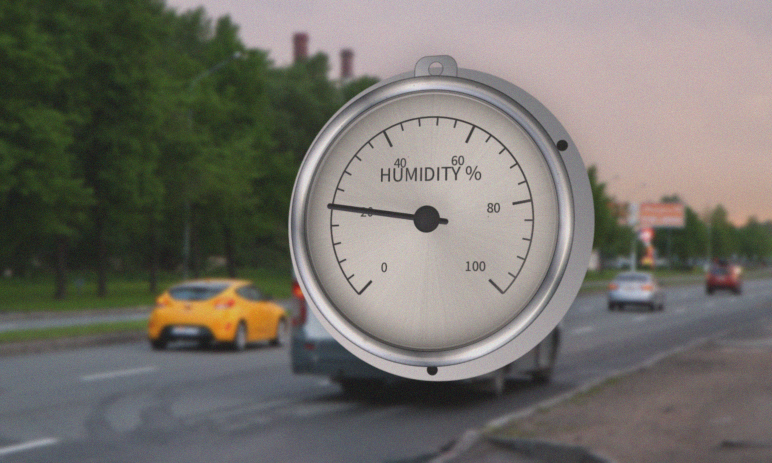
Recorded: 20 %
